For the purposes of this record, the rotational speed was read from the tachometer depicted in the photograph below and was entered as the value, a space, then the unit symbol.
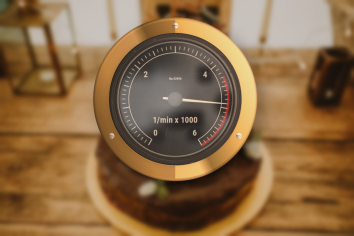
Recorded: 4900 rpm
